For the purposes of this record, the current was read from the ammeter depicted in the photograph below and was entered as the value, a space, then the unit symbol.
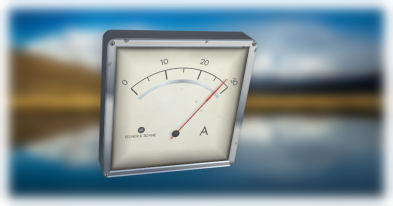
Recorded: 27.5 A
